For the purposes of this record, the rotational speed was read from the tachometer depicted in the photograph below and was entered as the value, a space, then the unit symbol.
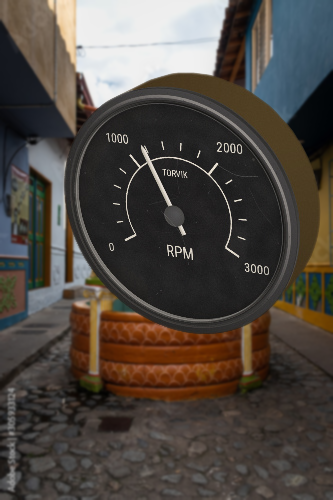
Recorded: 1200 rpm
